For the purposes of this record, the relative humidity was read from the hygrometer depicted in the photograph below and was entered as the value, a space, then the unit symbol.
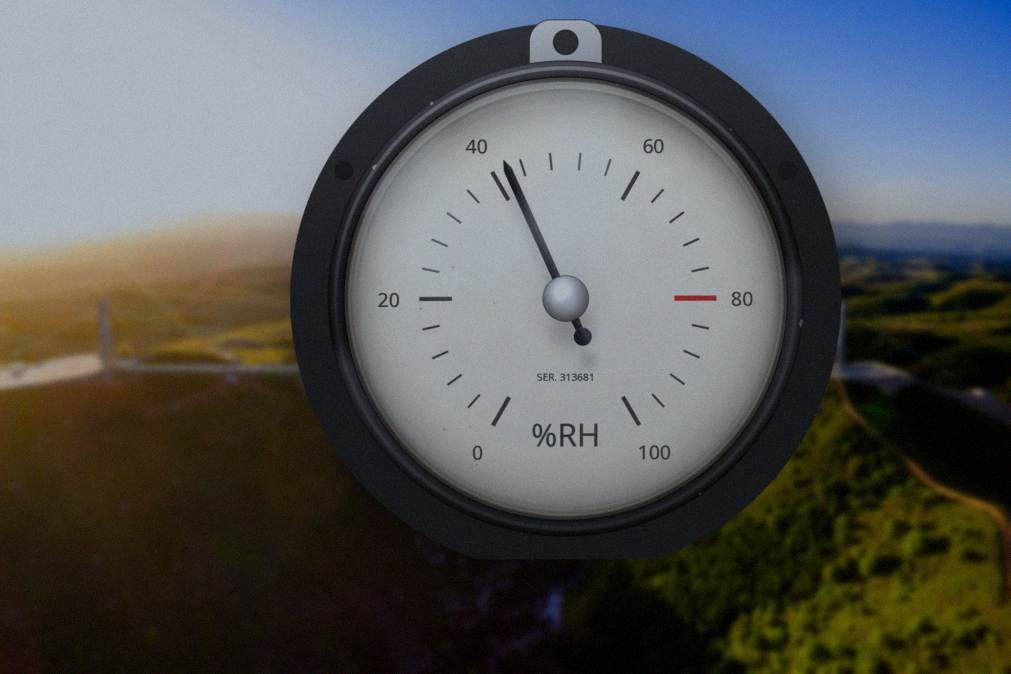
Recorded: 42 %
